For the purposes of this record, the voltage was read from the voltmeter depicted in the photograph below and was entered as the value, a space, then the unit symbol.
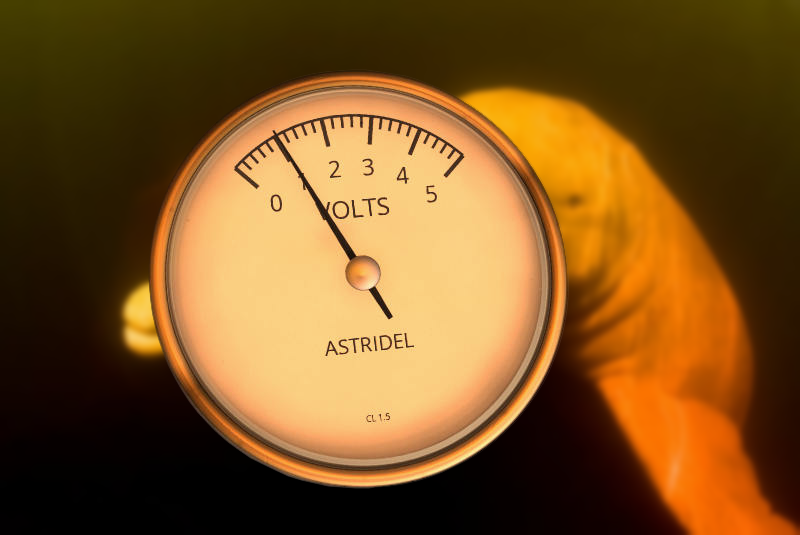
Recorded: 1 V
